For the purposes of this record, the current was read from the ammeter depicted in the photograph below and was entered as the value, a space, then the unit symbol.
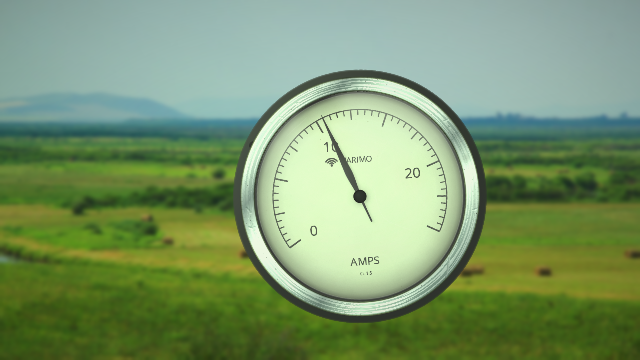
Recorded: 10.5 A
